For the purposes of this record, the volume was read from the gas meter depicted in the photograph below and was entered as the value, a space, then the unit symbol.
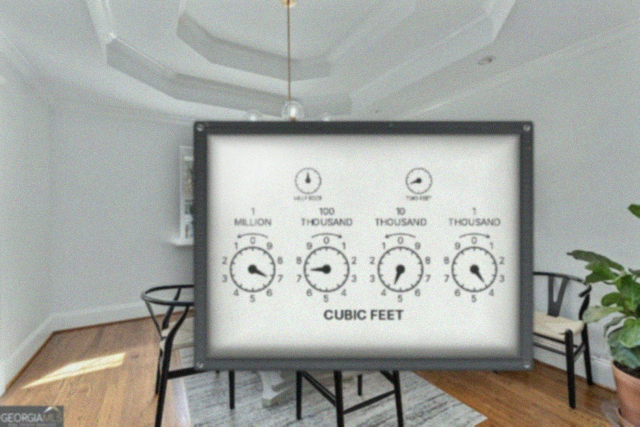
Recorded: 674400 ft³
